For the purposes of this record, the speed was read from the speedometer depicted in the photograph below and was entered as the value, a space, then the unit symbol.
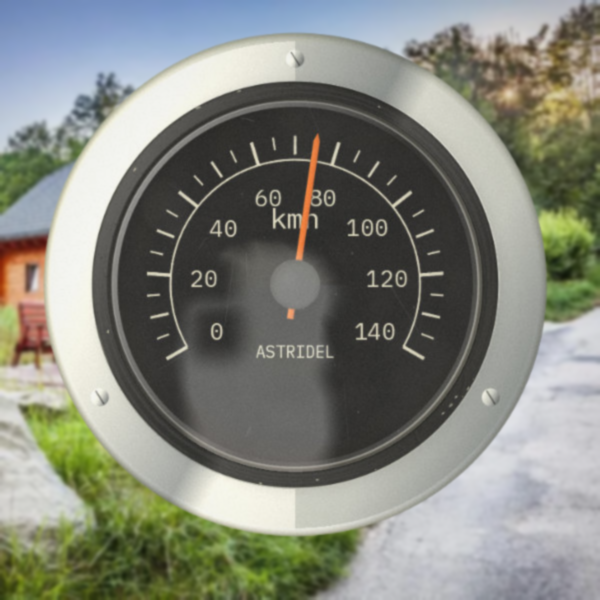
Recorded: 75 km/h
